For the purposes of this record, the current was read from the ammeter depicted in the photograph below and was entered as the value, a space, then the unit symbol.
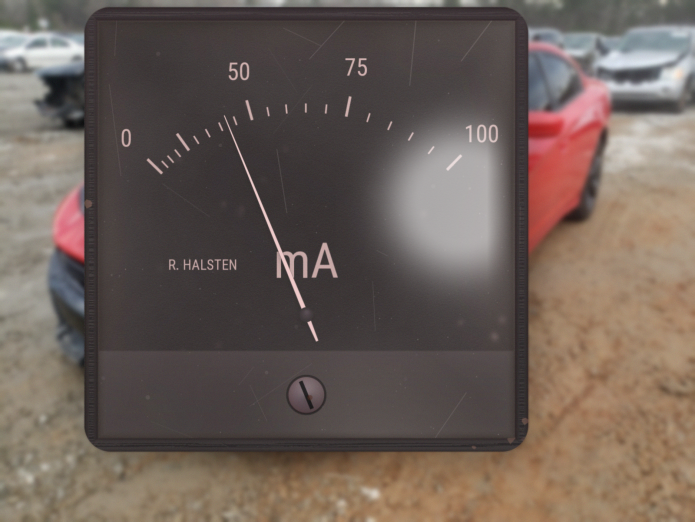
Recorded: 42.5 mA
